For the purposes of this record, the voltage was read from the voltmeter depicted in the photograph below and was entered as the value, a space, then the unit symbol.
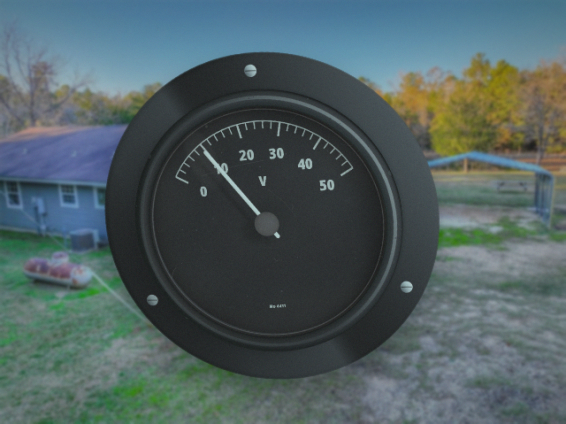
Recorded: 10 V
